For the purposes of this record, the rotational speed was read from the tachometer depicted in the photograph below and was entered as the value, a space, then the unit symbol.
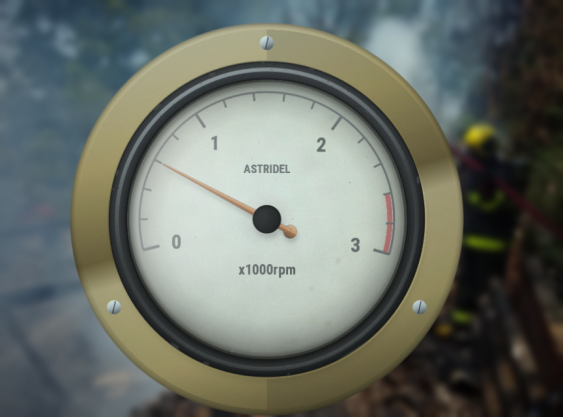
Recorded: 600 rpm
